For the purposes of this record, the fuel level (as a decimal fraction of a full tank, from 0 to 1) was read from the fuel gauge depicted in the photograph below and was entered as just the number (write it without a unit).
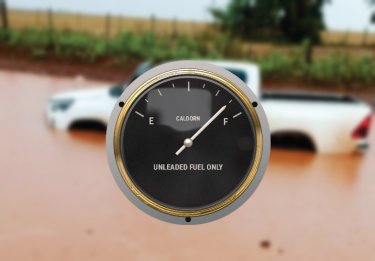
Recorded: 0.875
